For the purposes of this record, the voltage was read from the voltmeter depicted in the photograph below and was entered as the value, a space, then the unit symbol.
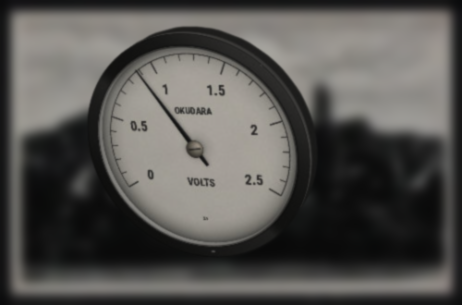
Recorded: 0.9 V
